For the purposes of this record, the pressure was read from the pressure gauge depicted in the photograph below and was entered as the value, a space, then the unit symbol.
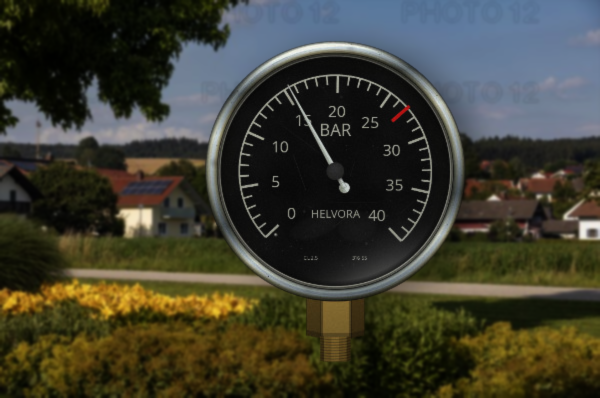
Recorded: 15.5 bar
